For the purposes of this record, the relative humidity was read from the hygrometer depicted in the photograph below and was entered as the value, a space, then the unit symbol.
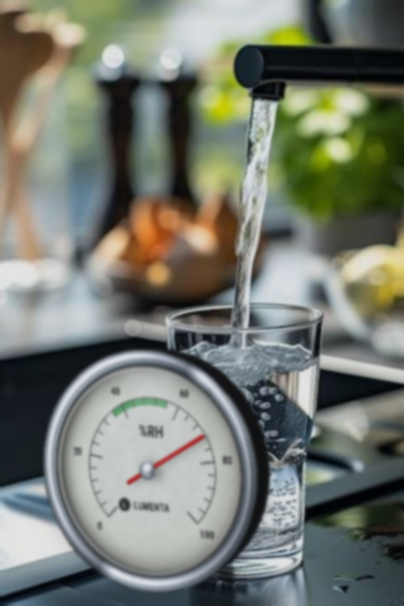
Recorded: 72 %
